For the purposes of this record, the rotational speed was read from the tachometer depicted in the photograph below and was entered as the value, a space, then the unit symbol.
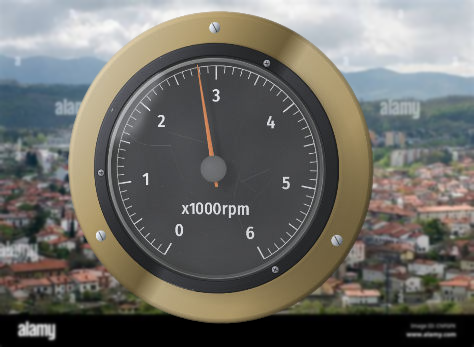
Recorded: 2800 rpm
